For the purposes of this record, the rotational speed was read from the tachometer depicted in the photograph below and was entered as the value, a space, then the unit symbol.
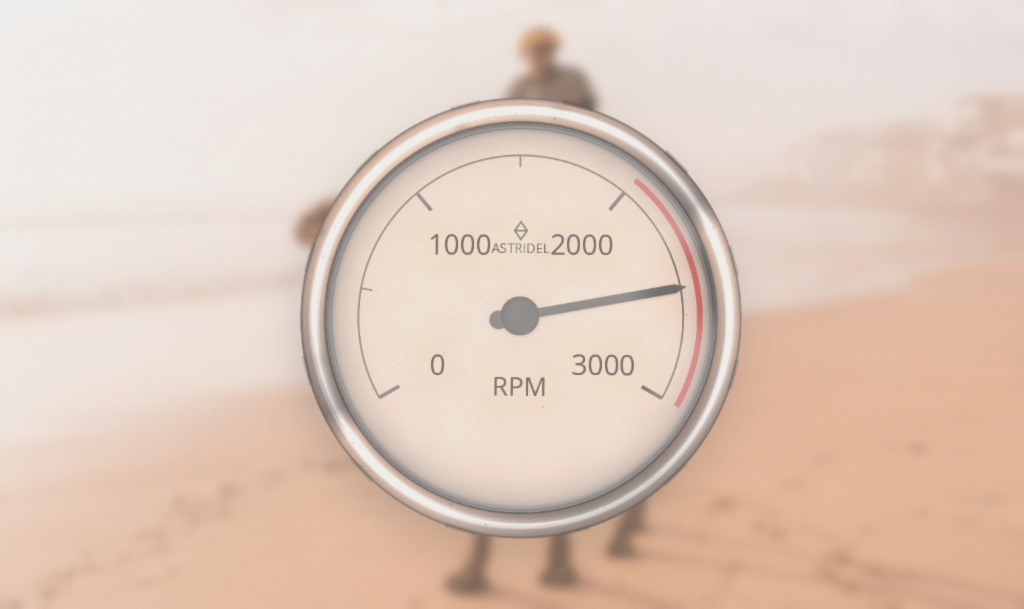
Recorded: 2500 rpm
